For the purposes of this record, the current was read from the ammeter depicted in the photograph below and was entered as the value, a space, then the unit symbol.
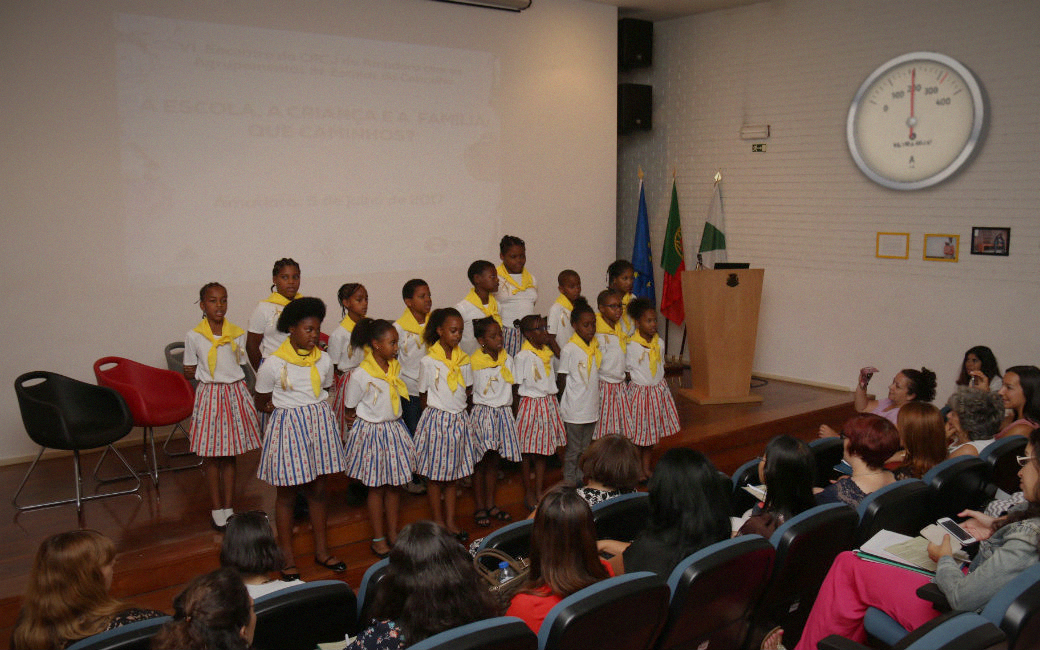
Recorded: 200 A
